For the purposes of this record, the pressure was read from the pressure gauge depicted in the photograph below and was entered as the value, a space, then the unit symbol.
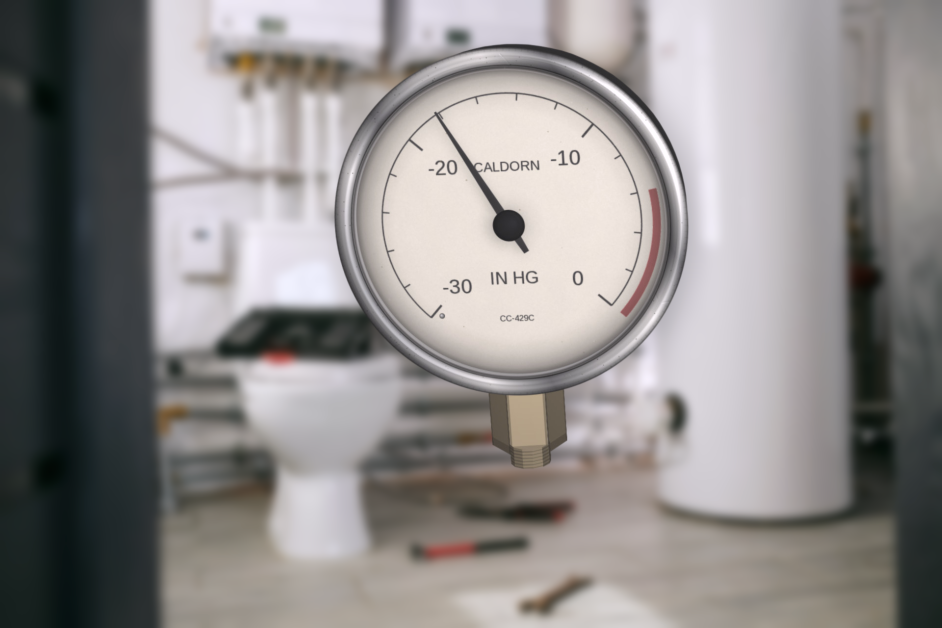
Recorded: -18 inHg
